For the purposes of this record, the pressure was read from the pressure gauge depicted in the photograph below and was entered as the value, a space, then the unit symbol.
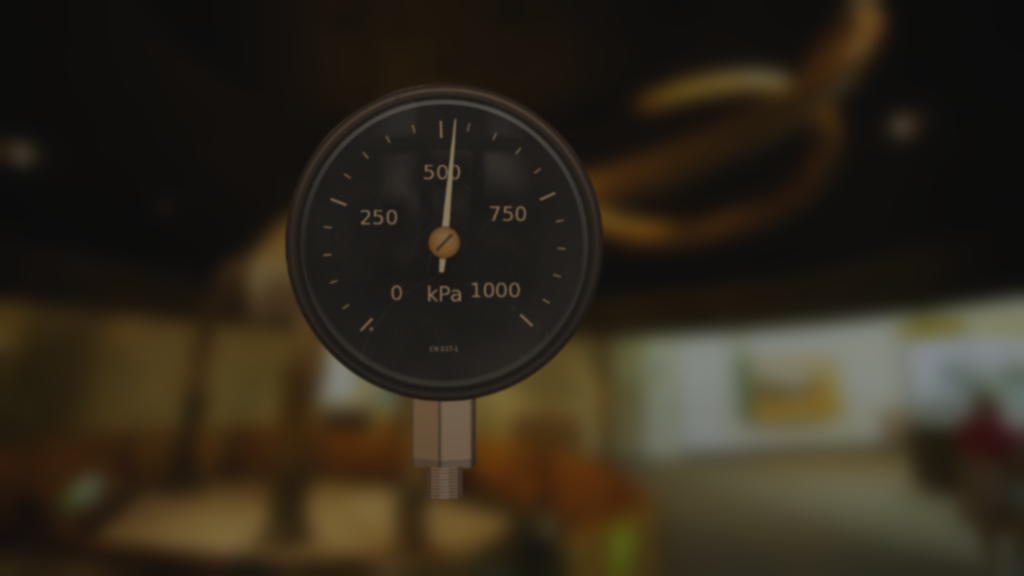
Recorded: 525 kPa
